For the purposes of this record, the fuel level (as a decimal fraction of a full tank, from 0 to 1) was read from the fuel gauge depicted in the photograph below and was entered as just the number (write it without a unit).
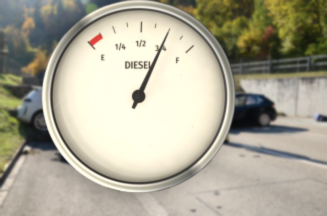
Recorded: 0.75
